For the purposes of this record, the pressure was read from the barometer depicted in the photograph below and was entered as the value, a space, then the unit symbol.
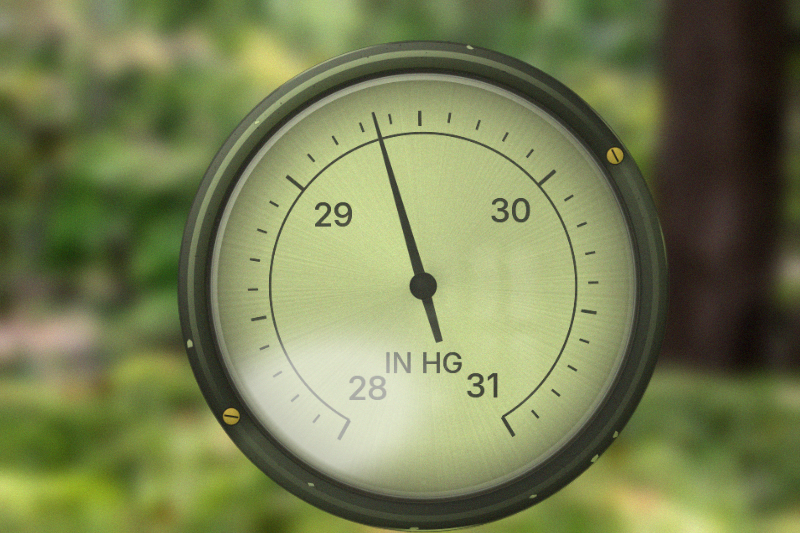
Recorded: 29.35 inHg
